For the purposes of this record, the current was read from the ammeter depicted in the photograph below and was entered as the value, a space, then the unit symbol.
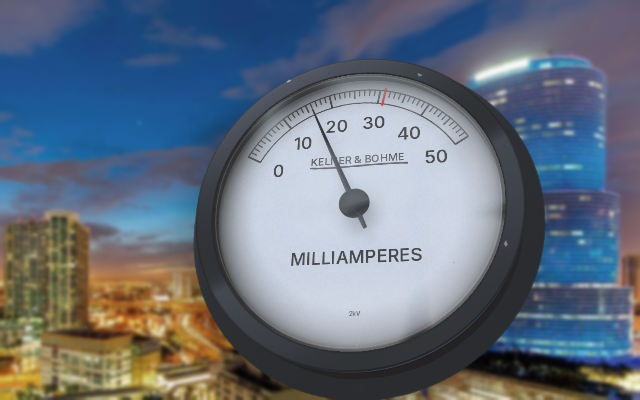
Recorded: 16 mA
